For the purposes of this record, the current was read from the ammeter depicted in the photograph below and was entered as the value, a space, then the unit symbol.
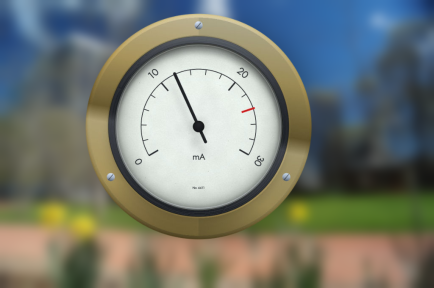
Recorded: 12 mA
